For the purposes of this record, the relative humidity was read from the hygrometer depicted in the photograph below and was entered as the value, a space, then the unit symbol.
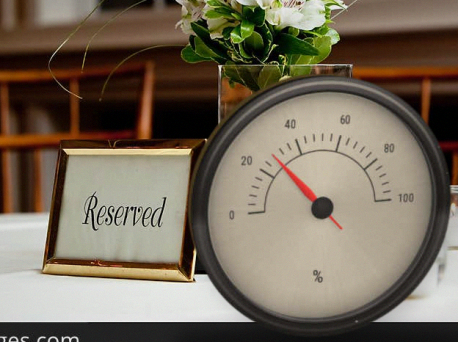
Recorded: 28 %
